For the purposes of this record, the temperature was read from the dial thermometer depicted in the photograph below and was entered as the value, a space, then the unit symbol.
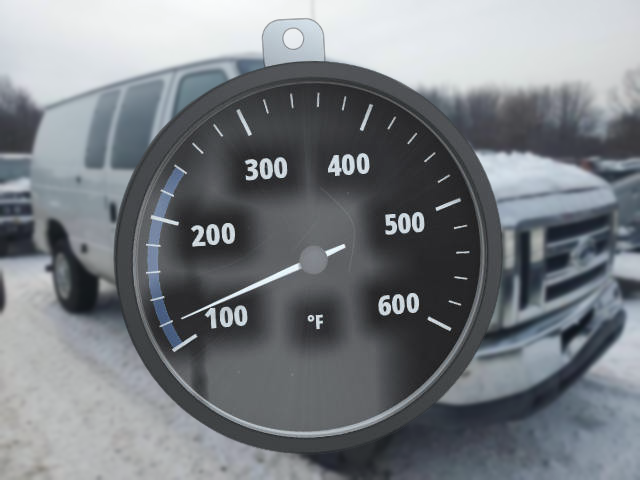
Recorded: 120 °F
